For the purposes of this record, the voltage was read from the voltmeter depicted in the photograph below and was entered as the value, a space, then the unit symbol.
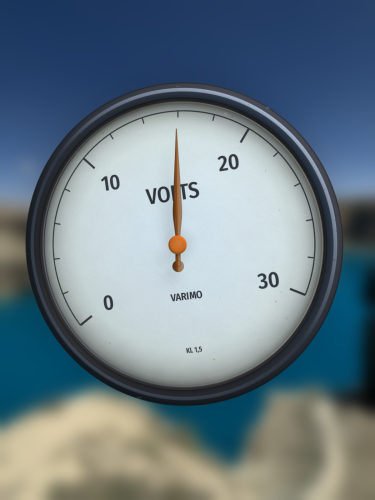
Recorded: 16 V
